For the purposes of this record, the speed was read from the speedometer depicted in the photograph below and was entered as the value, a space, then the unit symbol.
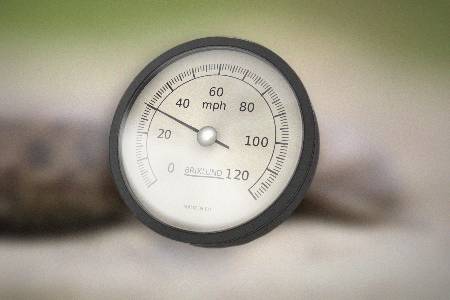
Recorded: 30 mph
